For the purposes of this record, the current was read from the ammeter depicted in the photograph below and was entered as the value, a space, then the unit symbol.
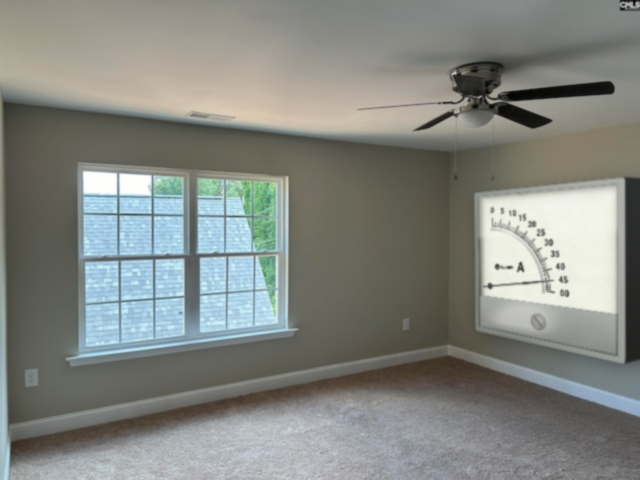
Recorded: 45 A
